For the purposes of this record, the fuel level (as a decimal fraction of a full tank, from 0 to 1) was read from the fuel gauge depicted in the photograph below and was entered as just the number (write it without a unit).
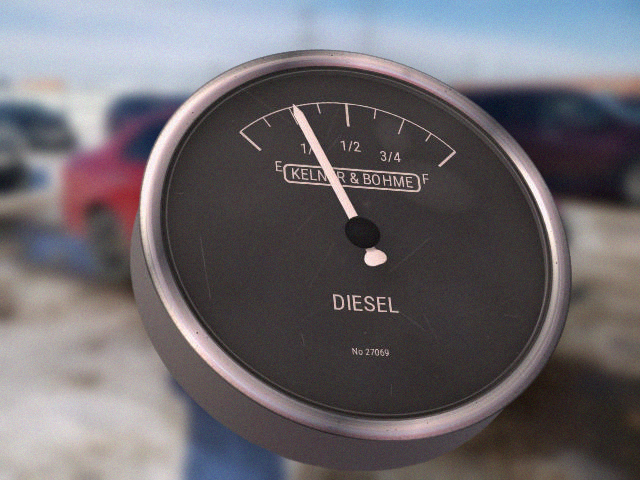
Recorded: 0.25
